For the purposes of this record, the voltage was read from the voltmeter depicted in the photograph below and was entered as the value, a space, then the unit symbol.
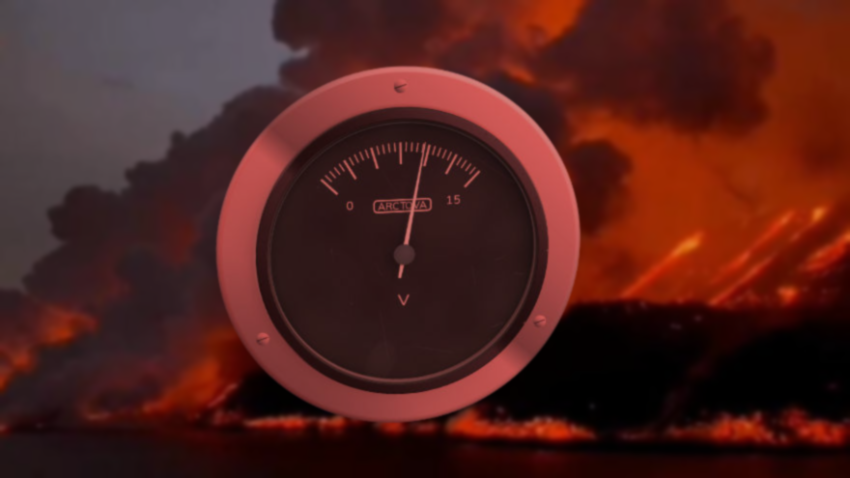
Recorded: 9.5 V
